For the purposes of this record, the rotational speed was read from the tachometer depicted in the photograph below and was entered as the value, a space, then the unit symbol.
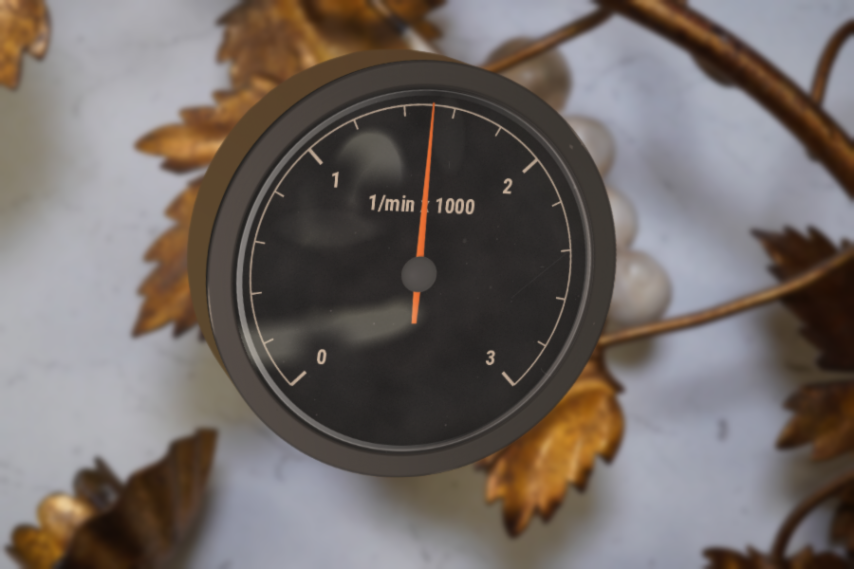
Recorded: 1500 rpm
